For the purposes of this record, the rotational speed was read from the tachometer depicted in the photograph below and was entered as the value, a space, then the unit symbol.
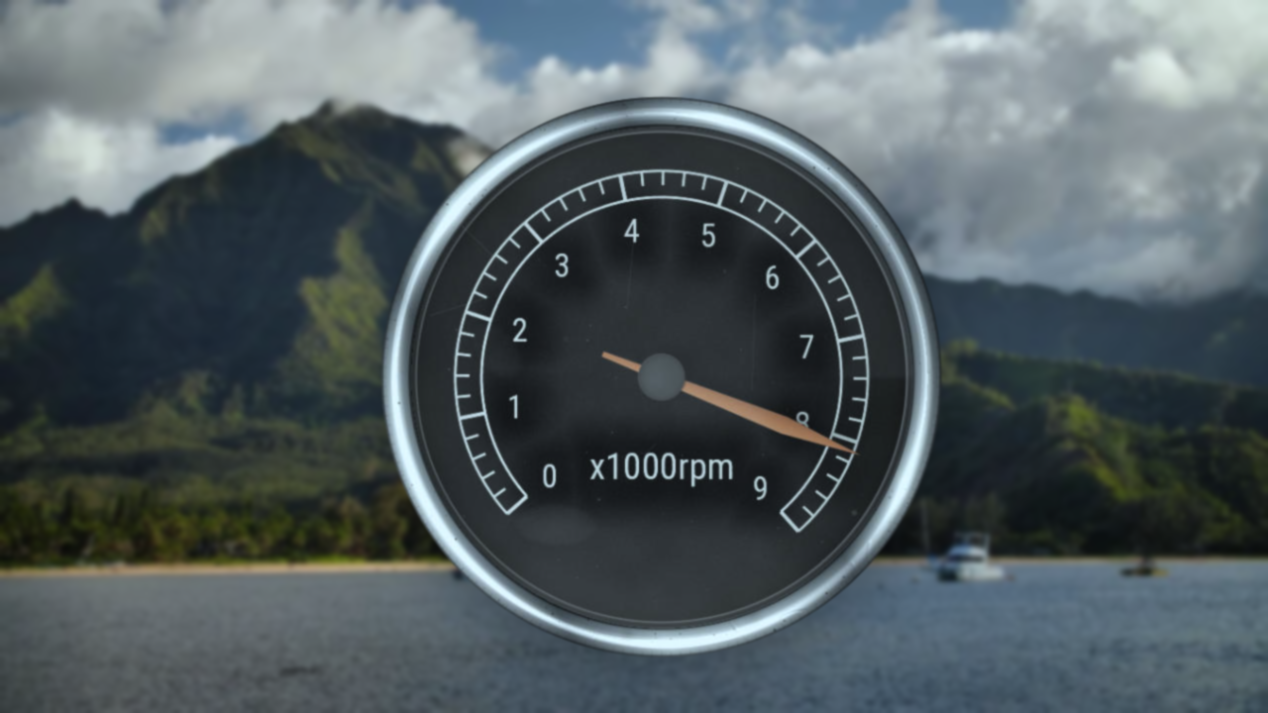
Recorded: 8100 rpm
